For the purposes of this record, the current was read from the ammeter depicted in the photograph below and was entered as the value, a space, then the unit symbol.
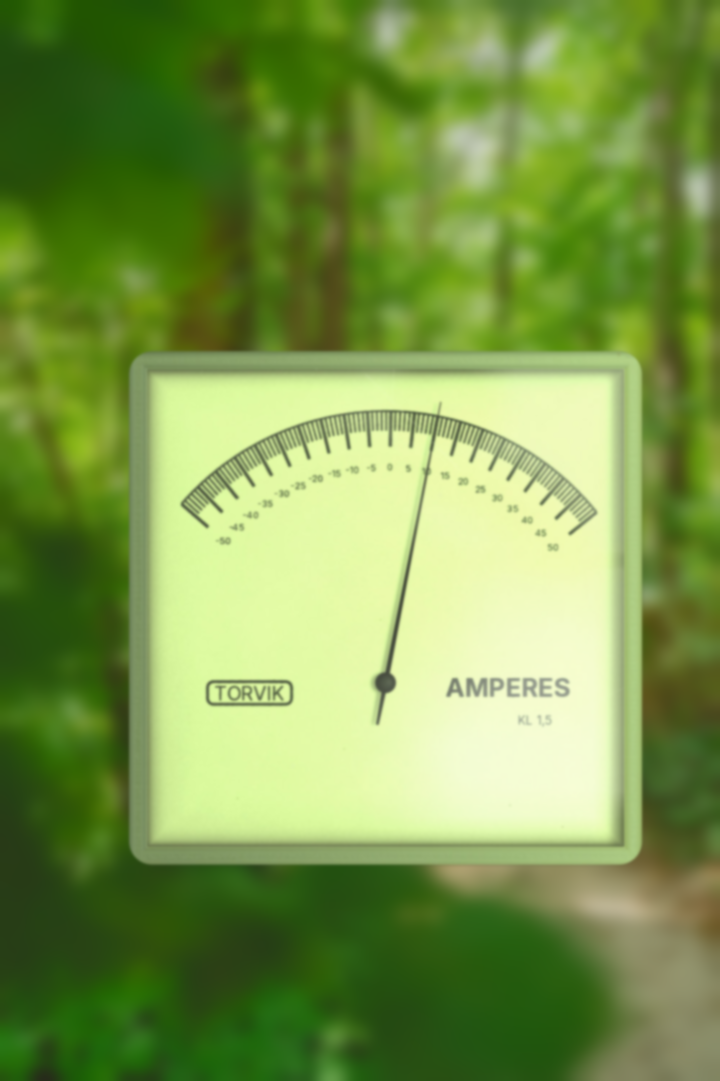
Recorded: 10 A
